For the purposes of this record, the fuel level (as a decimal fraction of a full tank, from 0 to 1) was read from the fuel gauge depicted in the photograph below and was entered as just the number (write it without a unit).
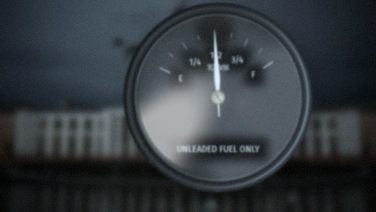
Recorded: 0.5
